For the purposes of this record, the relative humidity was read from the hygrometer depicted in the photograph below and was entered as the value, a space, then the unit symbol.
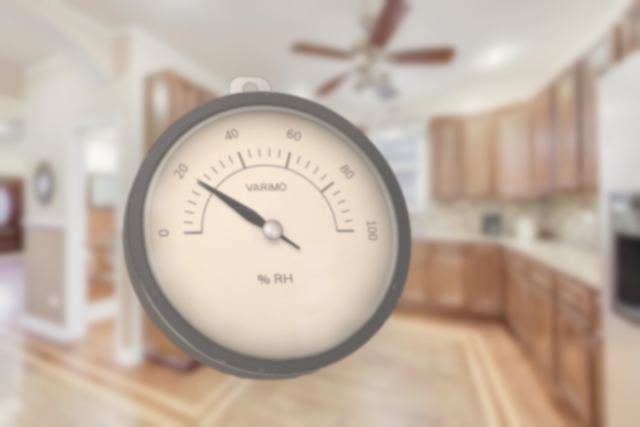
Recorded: 20 %
